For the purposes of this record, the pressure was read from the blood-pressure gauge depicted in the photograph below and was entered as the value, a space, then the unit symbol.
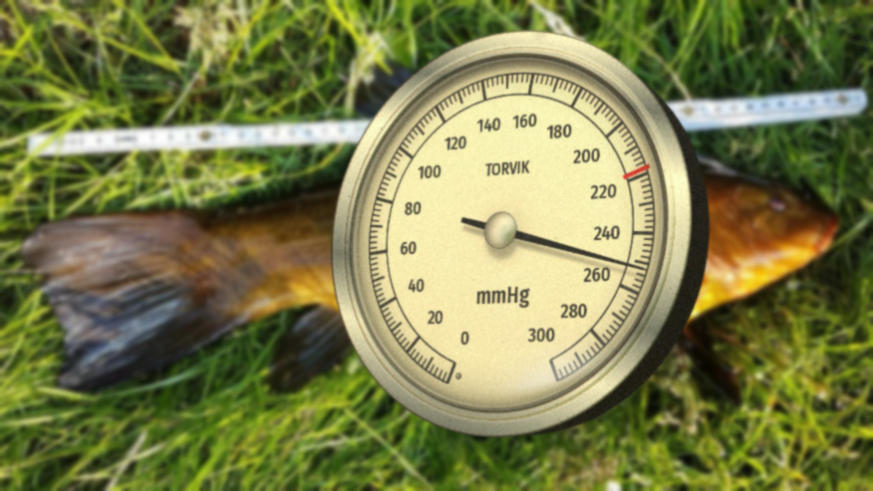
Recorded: 252 mmHg
